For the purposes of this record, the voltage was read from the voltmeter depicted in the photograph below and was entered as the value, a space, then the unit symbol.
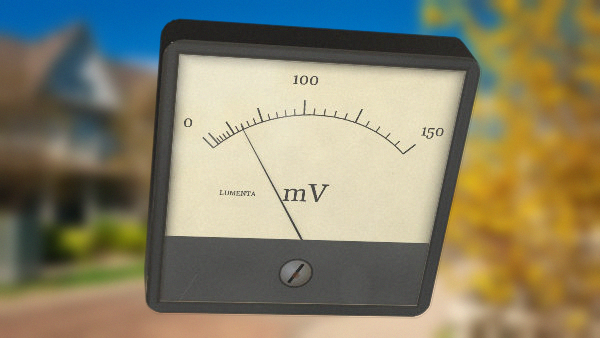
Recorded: 60 mV
